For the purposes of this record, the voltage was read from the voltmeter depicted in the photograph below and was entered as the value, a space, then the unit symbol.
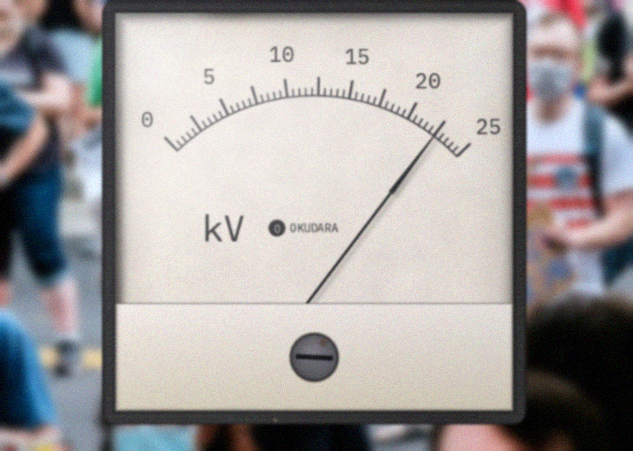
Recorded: 22.5 kV
